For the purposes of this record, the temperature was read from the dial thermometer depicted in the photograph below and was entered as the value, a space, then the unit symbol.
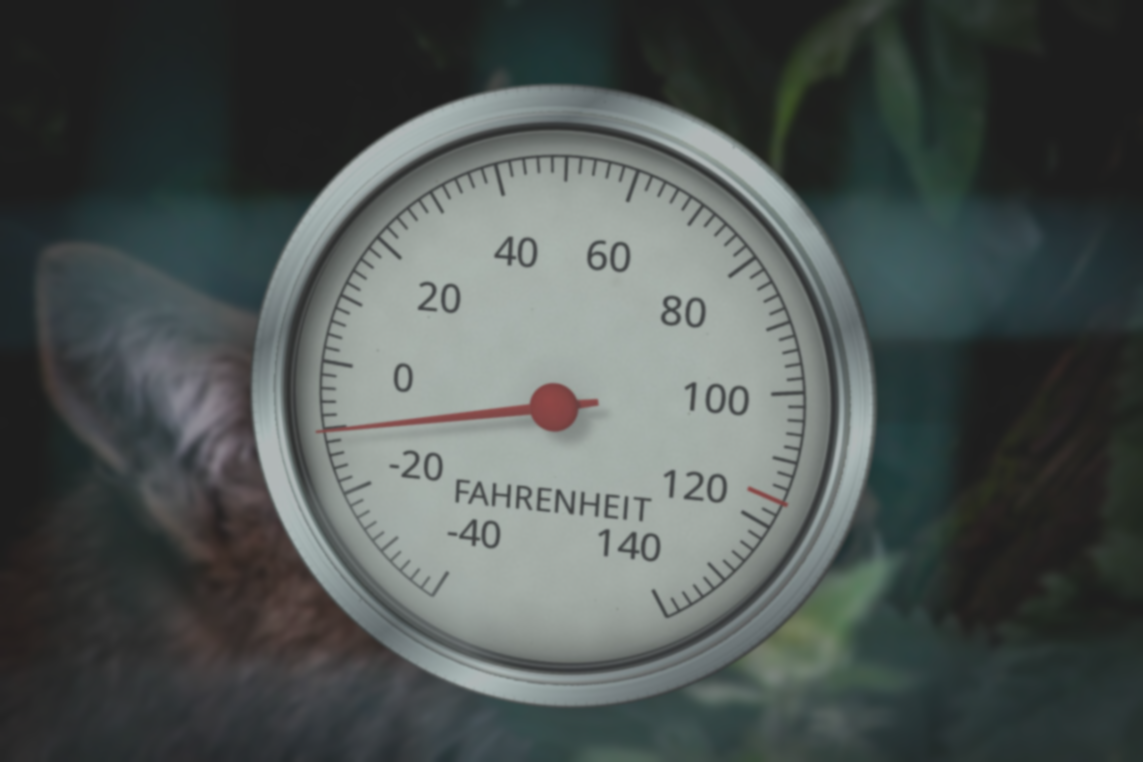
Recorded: -10 °F
